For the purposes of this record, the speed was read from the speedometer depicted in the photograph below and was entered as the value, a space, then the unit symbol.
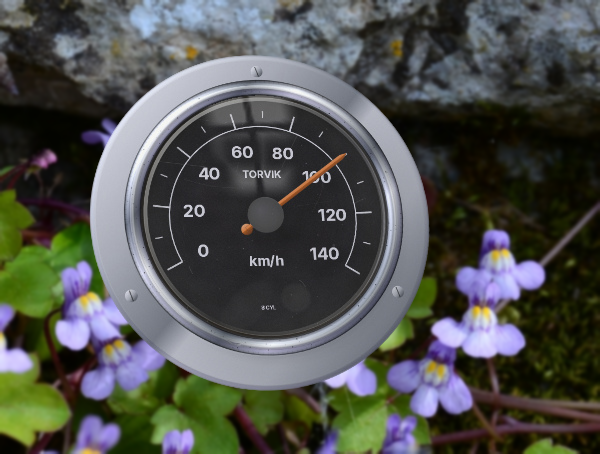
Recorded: 100 km/h
